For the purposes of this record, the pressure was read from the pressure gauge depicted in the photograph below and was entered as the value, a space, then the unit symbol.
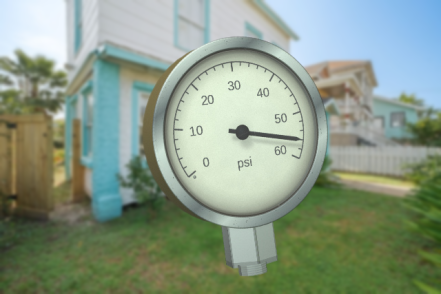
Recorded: 56 psi
